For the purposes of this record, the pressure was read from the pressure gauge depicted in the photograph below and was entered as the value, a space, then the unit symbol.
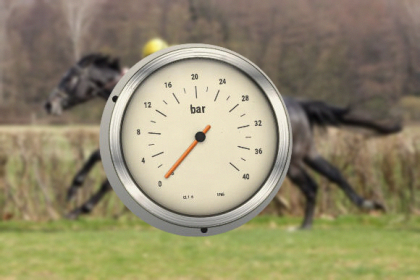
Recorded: 0 bar
